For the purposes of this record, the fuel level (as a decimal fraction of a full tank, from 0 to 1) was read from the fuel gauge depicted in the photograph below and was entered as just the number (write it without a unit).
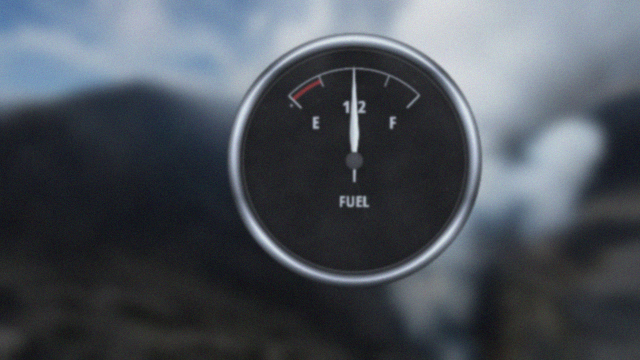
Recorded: 0.5
